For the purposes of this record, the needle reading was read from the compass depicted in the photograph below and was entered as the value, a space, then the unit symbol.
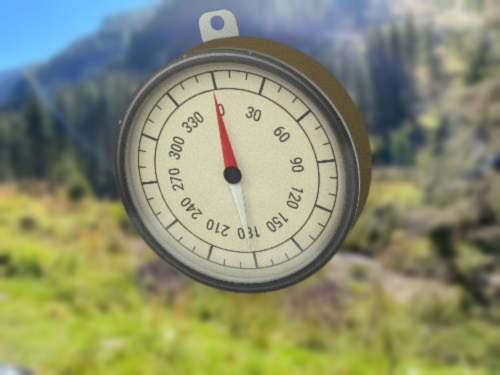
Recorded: 0 °
